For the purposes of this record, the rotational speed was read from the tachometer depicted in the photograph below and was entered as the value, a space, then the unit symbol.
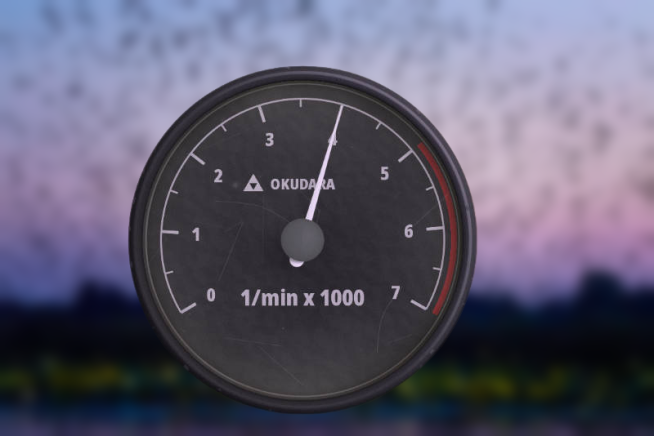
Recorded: 4000 rpm
